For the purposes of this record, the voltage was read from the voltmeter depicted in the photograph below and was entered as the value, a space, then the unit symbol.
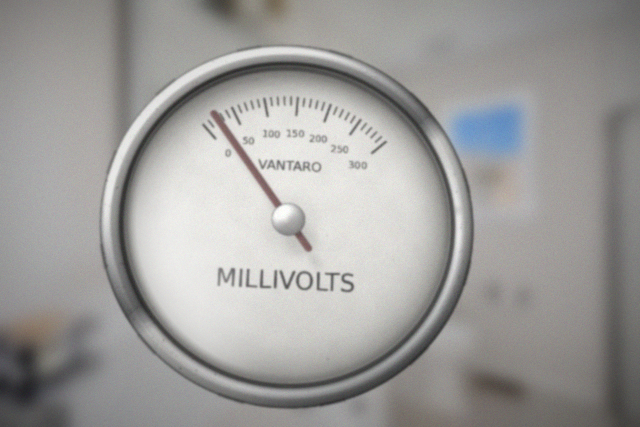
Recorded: 20 mV
